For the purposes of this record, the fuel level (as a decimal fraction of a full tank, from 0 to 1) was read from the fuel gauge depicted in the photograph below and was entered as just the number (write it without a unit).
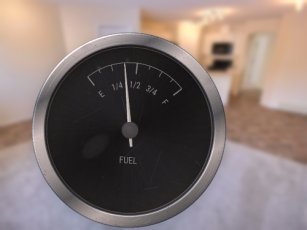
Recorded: 0.375
